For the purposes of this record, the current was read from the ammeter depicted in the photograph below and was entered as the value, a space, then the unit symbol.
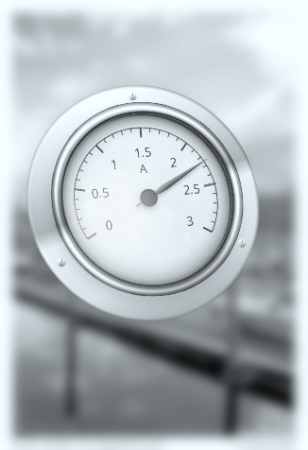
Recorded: 2.25 A
